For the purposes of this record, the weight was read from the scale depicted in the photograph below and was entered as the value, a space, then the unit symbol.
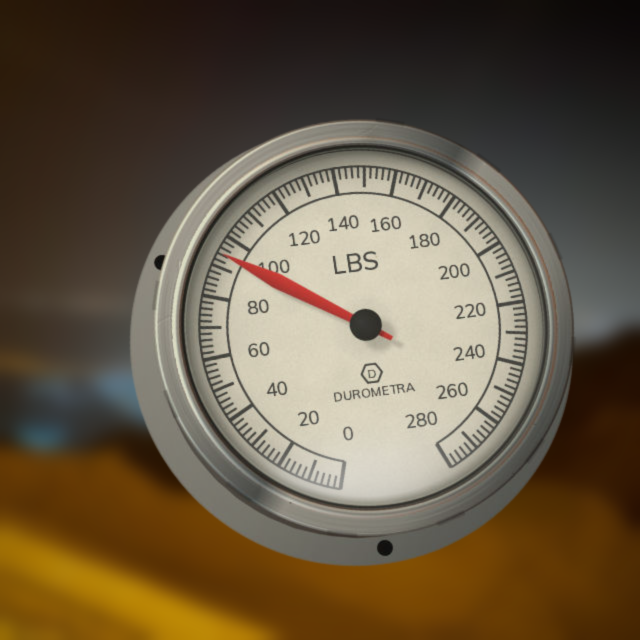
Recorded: 94 lb
